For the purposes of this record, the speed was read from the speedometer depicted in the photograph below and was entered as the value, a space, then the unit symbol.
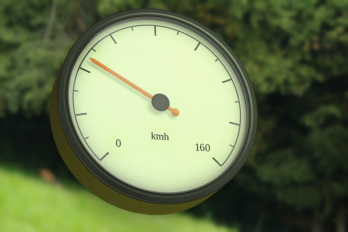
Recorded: 45 km/h
